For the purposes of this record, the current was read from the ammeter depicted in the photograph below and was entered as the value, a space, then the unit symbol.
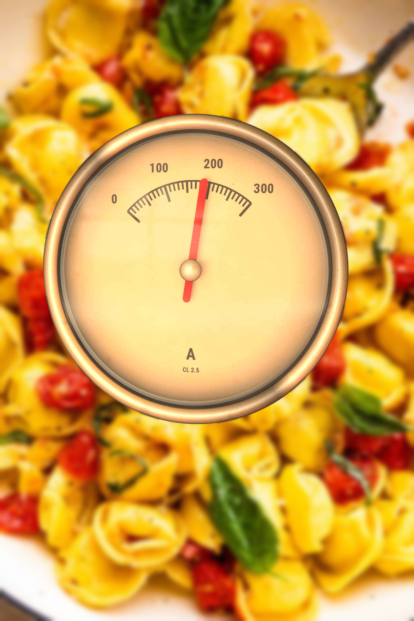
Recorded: 190 A
